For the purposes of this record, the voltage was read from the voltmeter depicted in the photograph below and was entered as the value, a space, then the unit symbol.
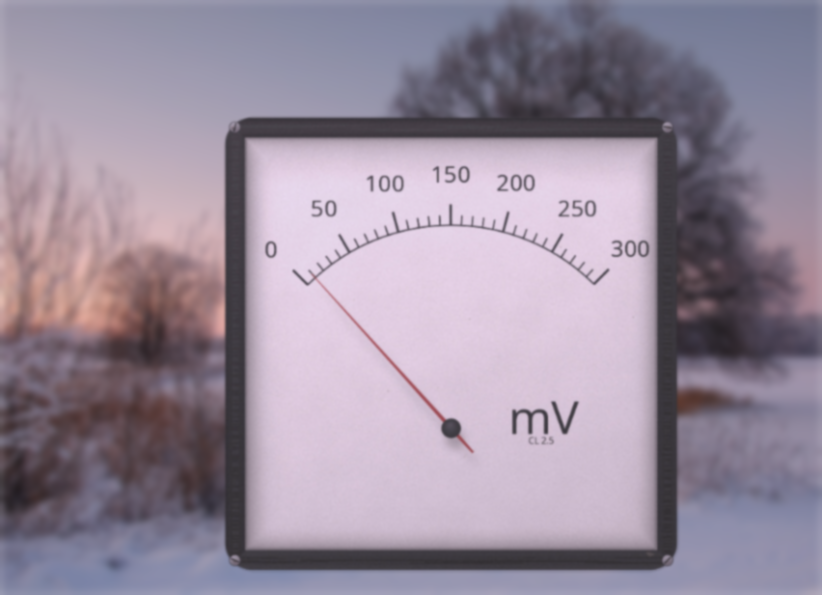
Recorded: 10 mV
